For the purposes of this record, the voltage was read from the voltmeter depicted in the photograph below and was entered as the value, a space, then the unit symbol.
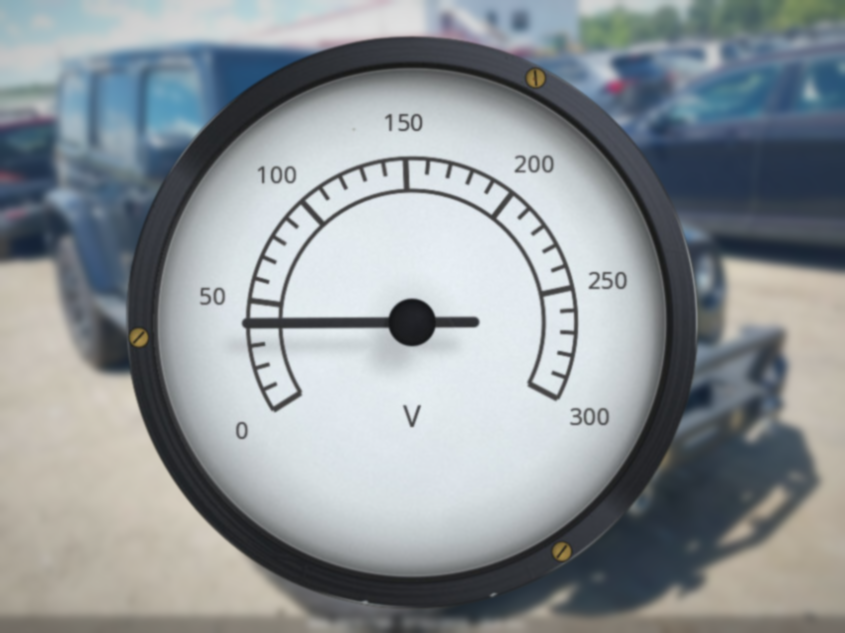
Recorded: 40 V
